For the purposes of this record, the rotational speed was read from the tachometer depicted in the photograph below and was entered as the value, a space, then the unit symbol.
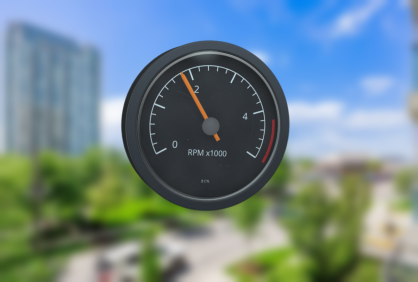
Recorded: 1800 rpm
